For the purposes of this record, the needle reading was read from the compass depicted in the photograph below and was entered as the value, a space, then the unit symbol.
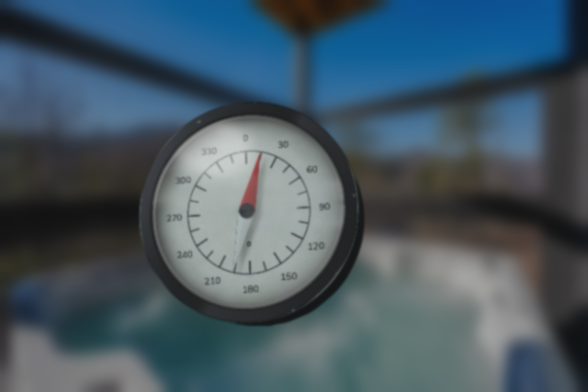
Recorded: 15 °
